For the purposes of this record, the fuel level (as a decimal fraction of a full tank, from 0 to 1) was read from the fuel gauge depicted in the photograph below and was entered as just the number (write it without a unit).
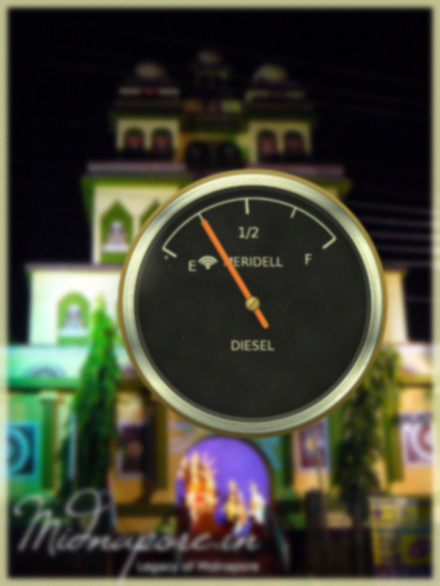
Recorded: 0.25
